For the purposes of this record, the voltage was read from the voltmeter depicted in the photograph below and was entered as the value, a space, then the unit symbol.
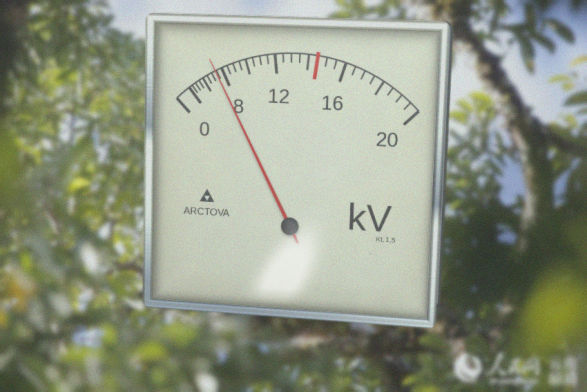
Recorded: 7.5 kV
